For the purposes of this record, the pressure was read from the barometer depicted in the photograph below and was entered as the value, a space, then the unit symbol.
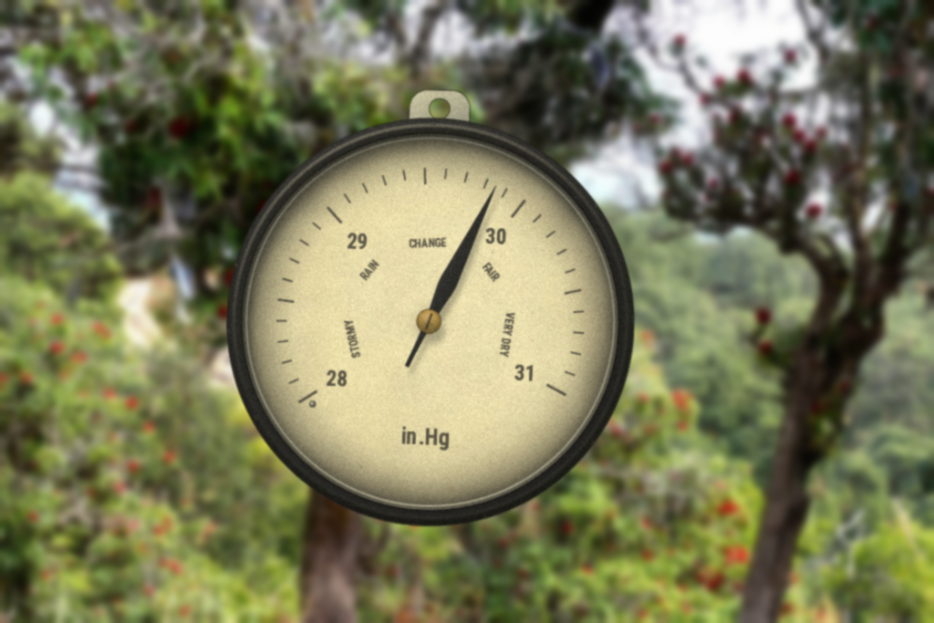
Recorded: 29.85 inHg
